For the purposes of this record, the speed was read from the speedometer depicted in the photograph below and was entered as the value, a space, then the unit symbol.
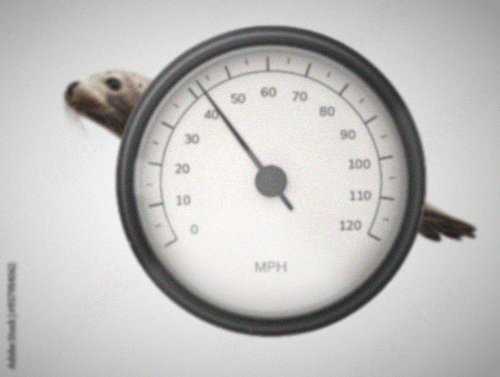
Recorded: 42.5 mph
